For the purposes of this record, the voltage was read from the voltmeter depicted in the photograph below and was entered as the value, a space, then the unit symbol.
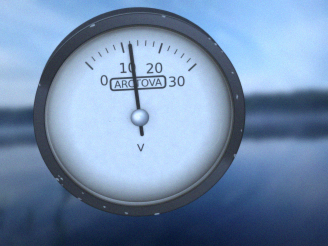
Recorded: 12 V
